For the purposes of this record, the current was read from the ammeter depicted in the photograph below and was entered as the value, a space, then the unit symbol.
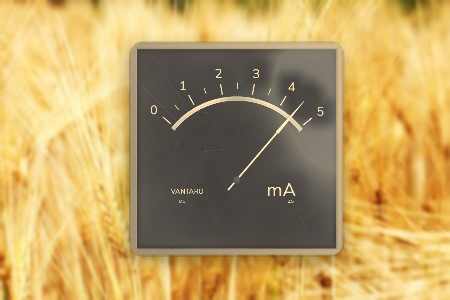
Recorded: 4.5 mA
